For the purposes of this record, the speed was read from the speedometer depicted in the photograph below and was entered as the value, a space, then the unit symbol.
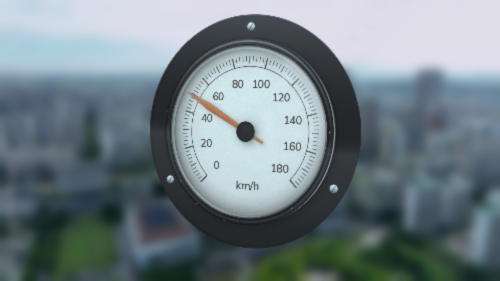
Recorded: 50 km/h
